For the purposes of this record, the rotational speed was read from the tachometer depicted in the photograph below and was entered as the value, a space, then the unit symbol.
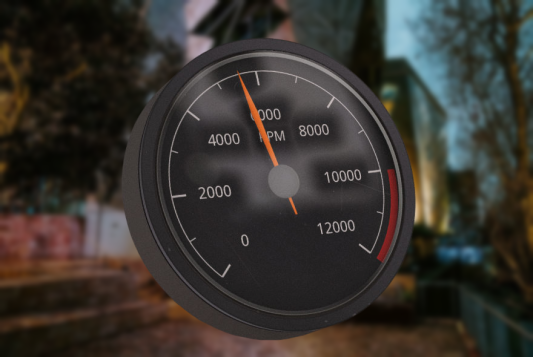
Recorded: 5500 rpm
